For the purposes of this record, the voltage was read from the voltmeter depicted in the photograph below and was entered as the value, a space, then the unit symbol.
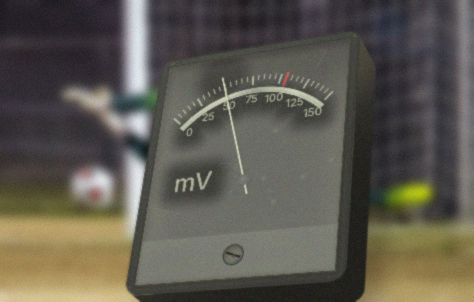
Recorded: 50 mV
